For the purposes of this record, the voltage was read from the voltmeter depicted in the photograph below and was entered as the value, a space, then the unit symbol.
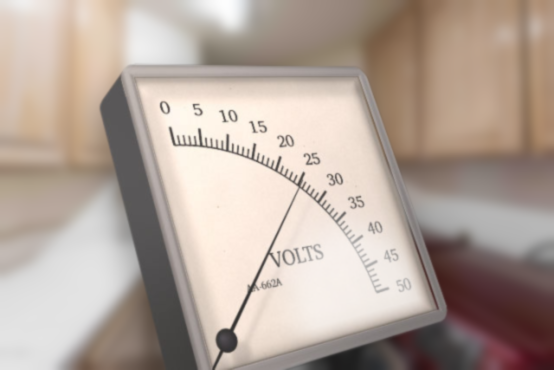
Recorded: 25 V
